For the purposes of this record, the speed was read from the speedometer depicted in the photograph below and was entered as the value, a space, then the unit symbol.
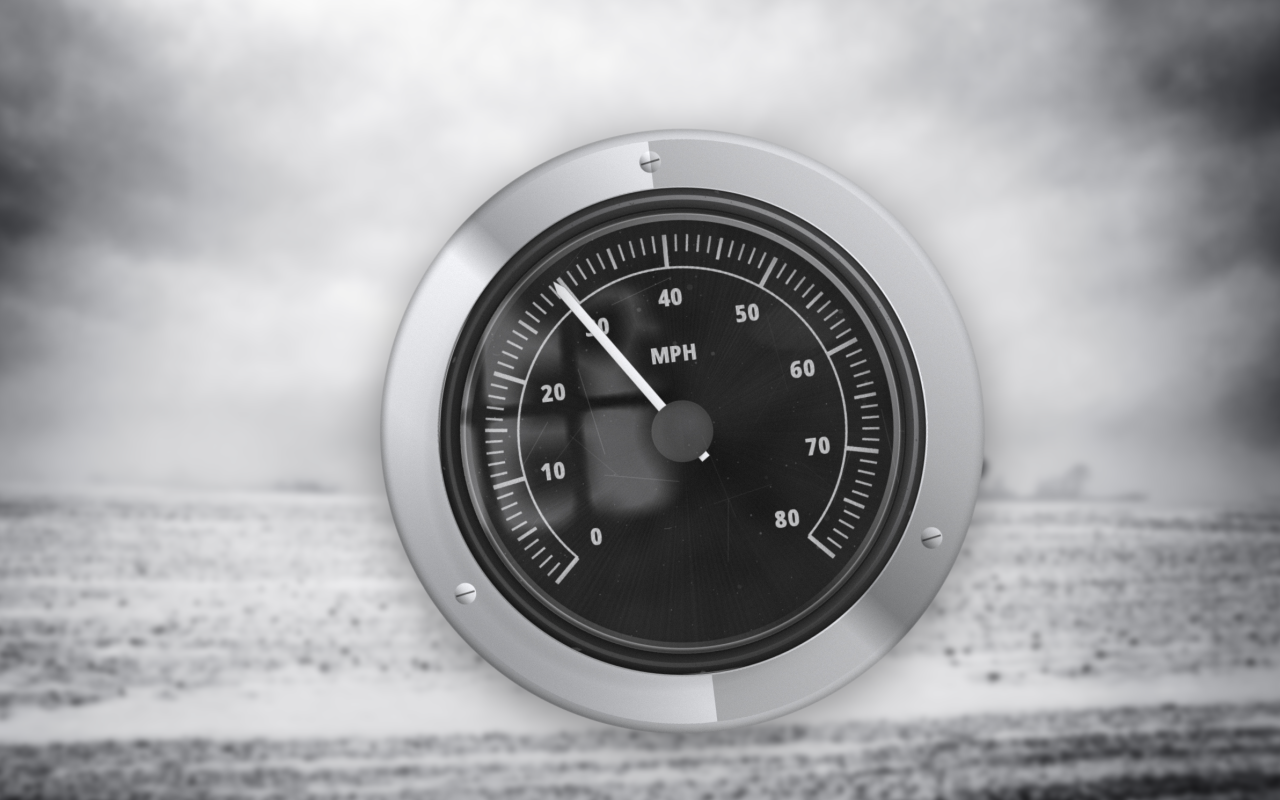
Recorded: 29.5 mph
